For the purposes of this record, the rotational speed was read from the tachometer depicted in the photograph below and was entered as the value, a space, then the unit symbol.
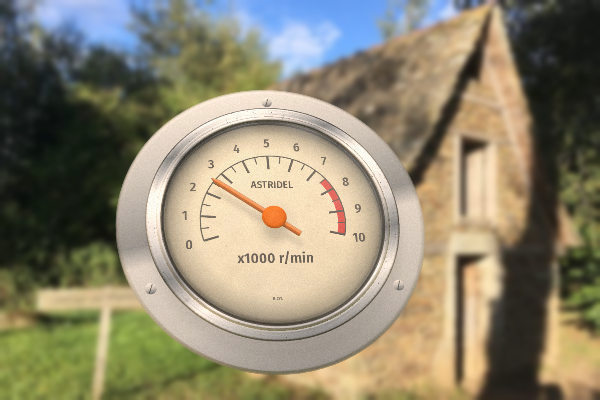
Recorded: 2500 rpm
